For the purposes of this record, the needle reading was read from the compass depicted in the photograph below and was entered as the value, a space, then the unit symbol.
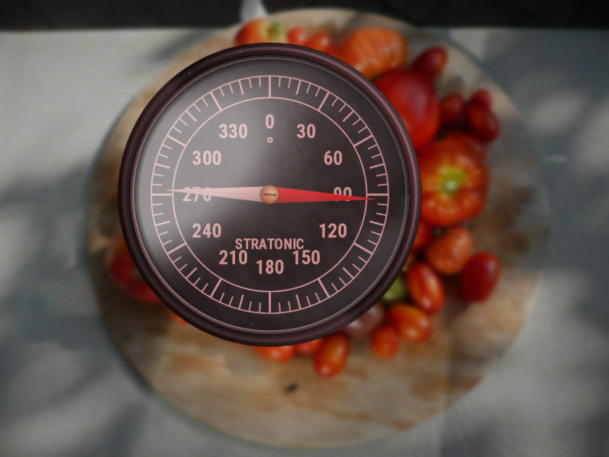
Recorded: 92.5 °
